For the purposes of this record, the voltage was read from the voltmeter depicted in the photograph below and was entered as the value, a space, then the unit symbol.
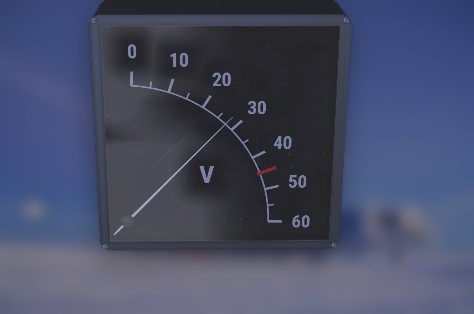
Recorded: 27.5 V
